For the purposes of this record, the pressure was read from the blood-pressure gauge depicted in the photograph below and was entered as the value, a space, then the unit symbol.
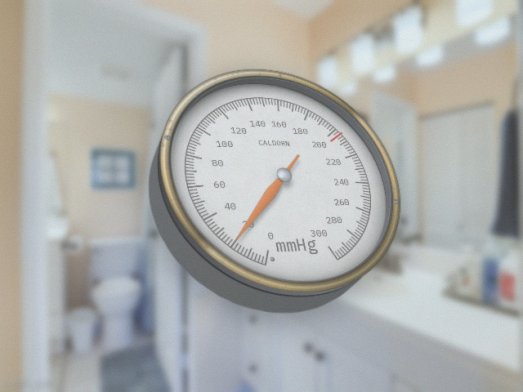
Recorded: 20 mmHg
